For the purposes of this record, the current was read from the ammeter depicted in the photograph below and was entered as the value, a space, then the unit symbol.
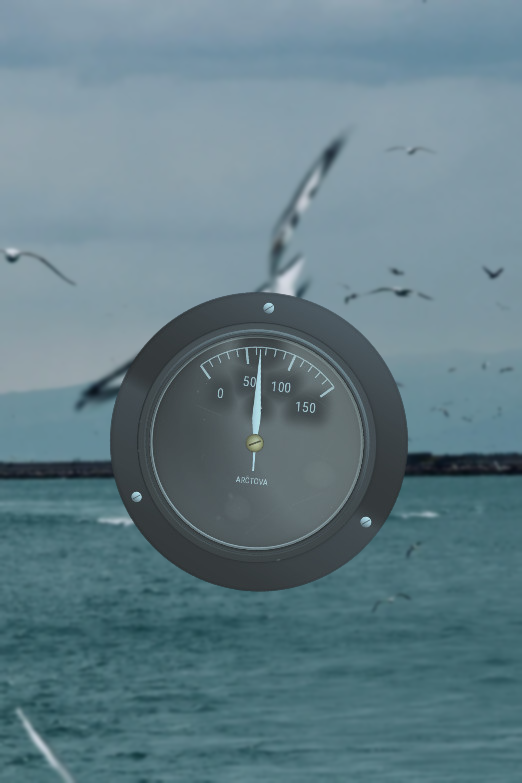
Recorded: 65 A
